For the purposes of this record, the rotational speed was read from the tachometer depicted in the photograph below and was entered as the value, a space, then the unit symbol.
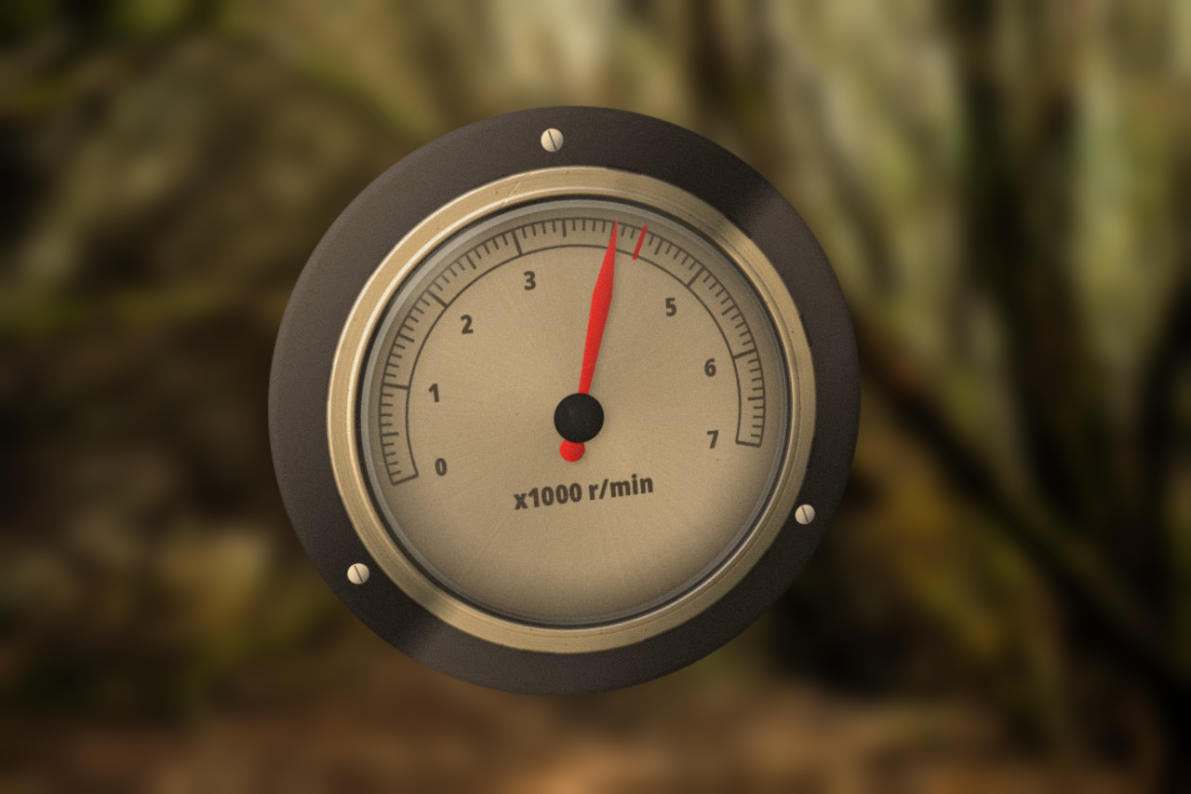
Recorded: 4000 rpm
